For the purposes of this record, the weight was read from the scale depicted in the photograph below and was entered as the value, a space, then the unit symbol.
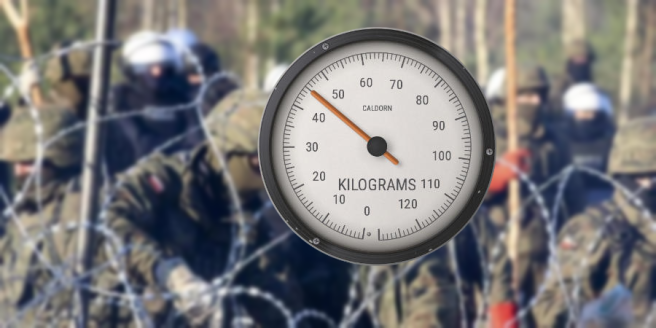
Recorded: 45 kg
